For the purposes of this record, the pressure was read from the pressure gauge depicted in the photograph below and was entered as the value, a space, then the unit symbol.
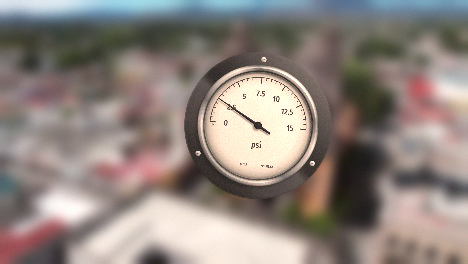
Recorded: 2.5 psi
